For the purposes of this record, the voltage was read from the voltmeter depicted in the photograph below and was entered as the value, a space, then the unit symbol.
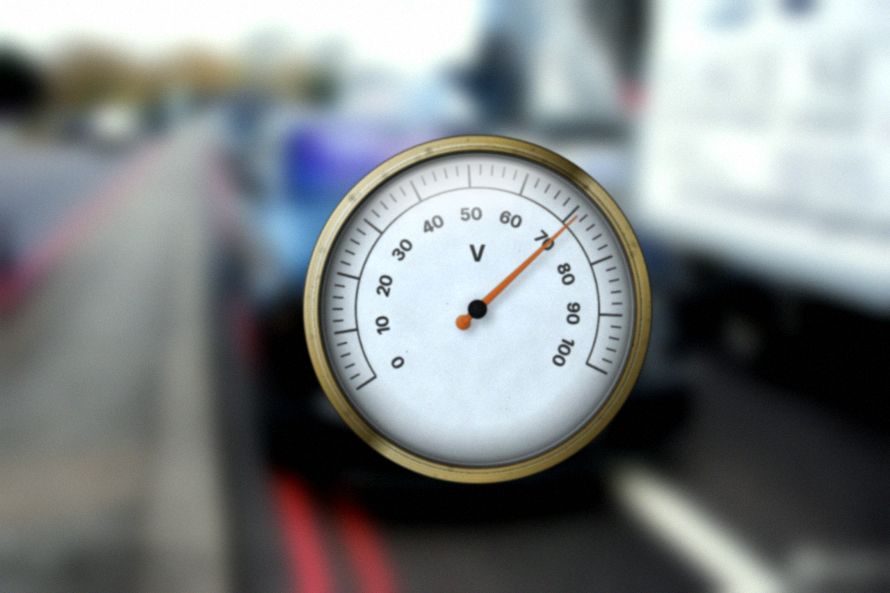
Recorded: 71 V
